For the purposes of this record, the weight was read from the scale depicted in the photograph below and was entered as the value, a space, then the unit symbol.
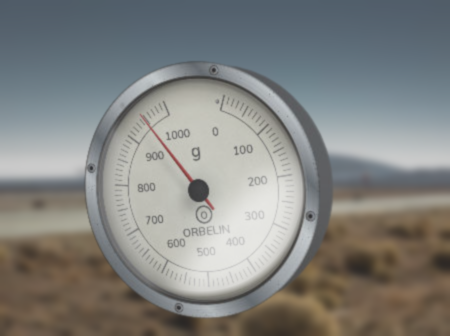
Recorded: 950 g
